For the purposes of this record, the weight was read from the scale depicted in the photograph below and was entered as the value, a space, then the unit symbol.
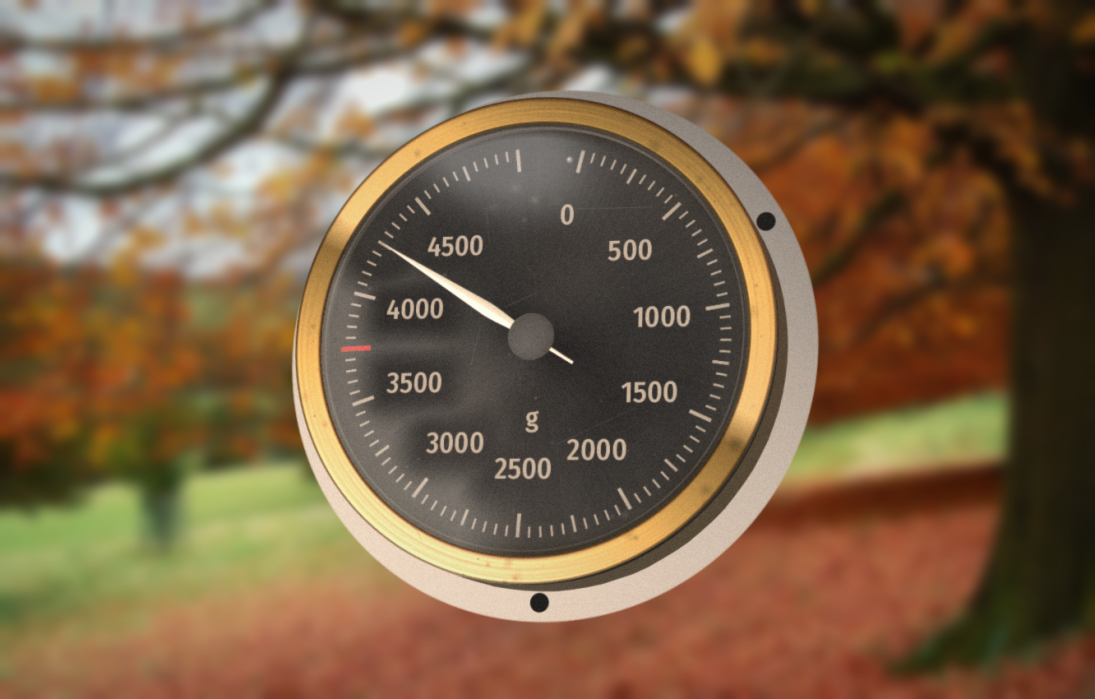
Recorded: 4250 g
